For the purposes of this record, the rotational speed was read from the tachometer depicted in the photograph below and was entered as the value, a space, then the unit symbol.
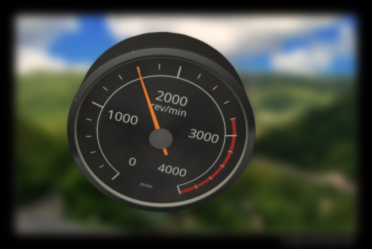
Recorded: 1600 rpm
